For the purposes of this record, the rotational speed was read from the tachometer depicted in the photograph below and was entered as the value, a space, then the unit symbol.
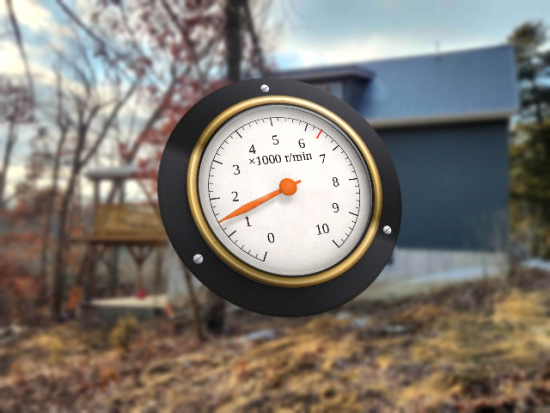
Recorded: 1400 rpm
